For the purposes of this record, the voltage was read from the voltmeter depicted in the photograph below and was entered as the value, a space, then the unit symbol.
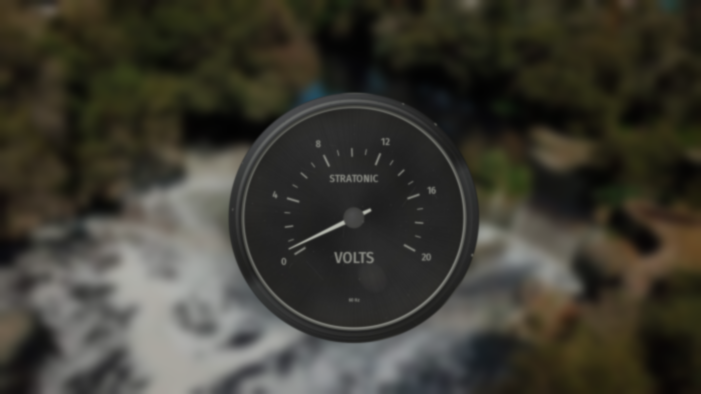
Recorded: 0.5 V
